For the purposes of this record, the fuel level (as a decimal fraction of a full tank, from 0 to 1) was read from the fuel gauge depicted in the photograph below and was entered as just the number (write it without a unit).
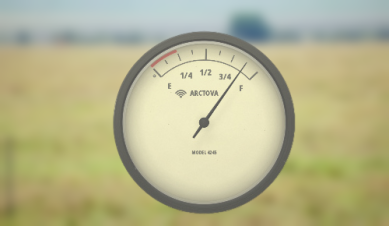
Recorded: 0.875
